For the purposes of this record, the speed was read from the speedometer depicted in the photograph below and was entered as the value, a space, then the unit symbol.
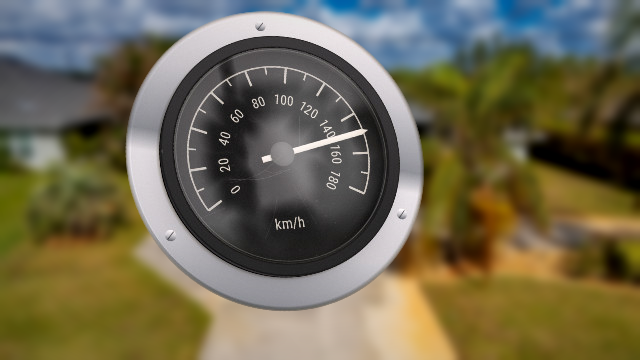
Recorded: 150 km/h
